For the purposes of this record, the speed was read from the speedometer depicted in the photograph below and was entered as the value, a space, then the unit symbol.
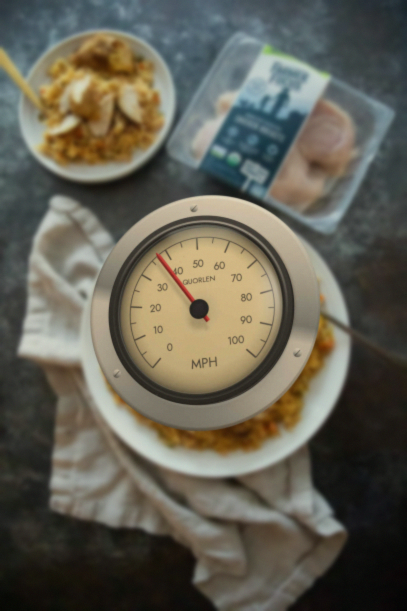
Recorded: 37.5 mph
